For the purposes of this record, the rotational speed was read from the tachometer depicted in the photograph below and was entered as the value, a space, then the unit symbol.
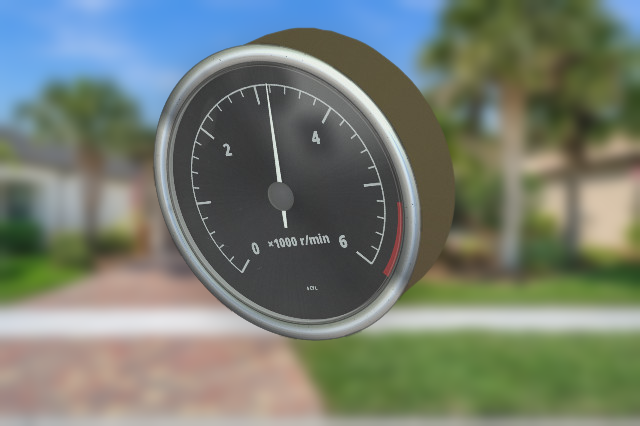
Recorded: 3200 rpm
